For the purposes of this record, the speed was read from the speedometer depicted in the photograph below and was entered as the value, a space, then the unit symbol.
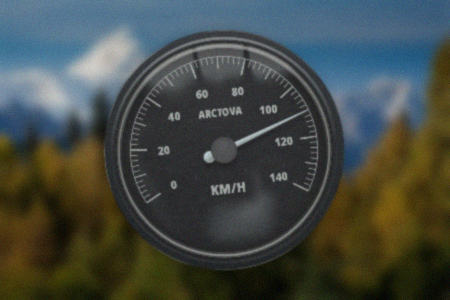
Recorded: 110 km/h
